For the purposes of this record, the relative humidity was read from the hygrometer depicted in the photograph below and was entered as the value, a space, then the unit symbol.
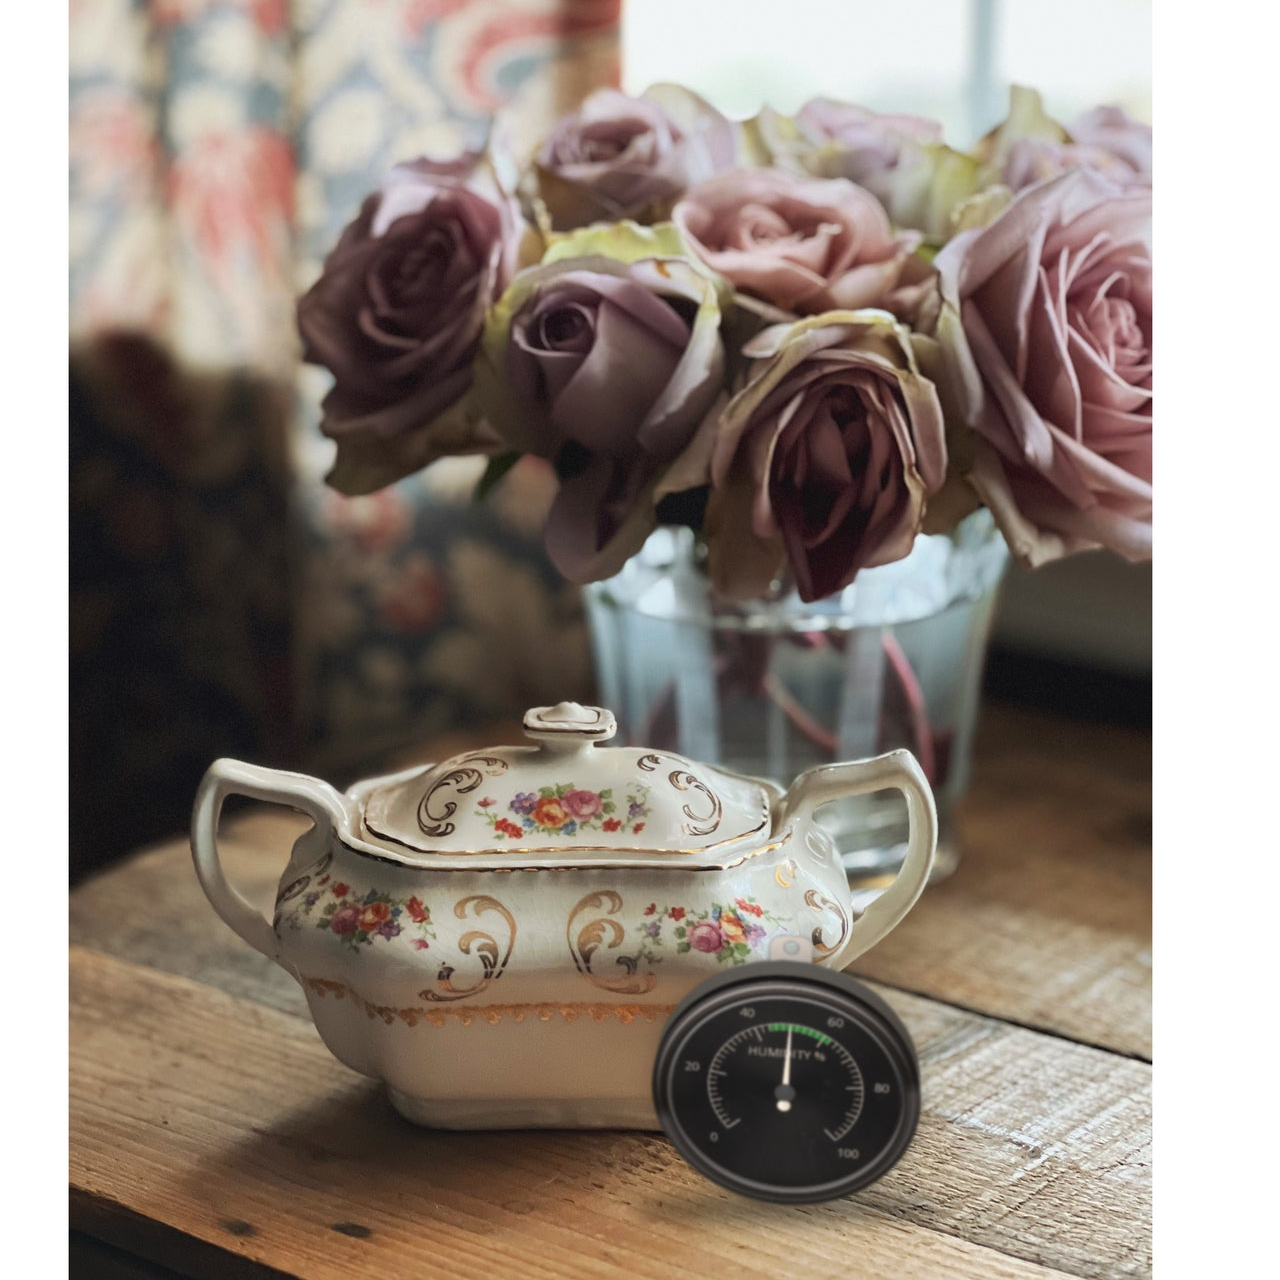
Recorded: 50 %
